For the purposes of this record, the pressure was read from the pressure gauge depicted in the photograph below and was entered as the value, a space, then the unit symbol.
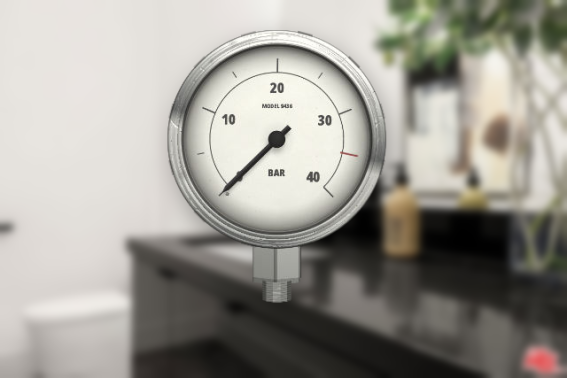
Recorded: 0 bar
